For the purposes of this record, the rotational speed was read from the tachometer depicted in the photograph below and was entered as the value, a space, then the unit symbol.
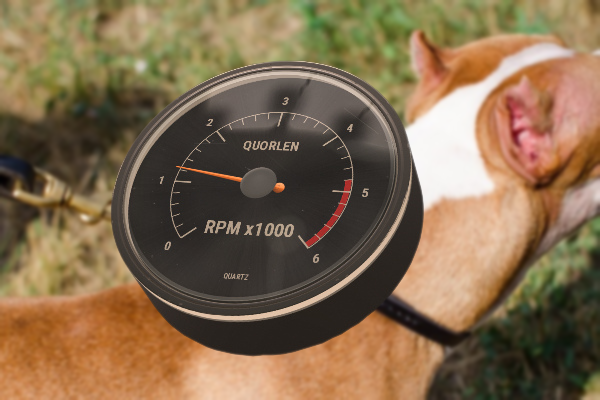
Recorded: 1200 rpm
